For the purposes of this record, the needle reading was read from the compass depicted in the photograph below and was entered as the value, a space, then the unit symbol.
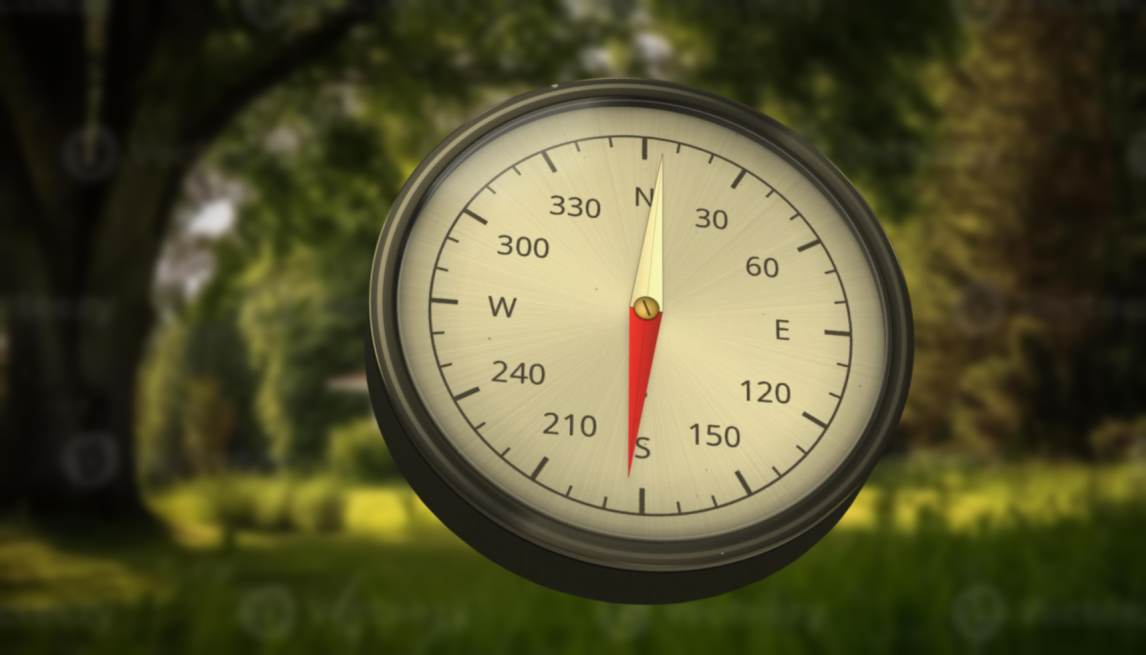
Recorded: 185 °
